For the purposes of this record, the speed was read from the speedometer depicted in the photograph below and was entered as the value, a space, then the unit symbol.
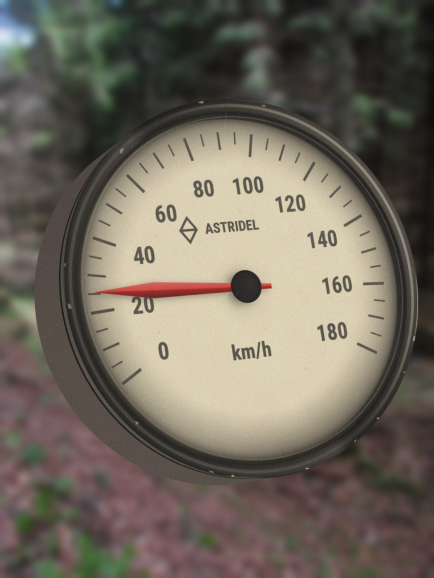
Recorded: 25 km/h
